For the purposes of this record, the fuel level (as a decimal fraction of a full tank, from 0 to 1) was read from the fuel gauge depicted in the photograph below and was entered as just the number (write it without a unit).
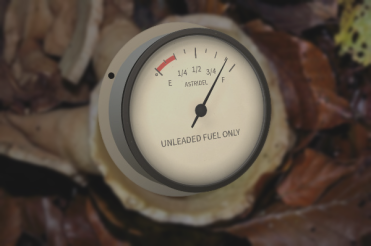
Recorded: 0.875
